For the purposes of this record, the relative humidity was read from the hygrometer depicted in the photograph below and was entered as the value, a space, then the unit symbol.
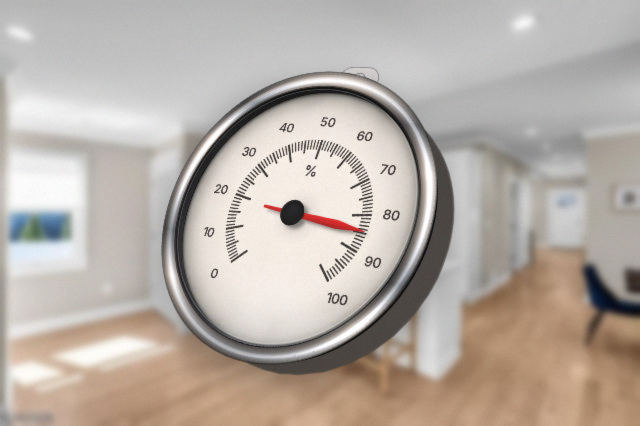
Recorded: 85 %
